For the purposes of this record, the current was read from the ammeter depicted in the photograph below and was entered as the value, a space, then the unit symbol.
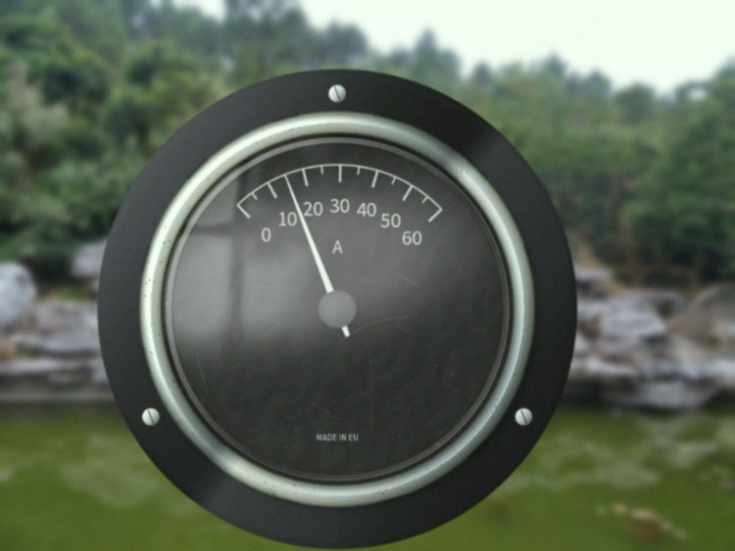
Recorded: 15 A
